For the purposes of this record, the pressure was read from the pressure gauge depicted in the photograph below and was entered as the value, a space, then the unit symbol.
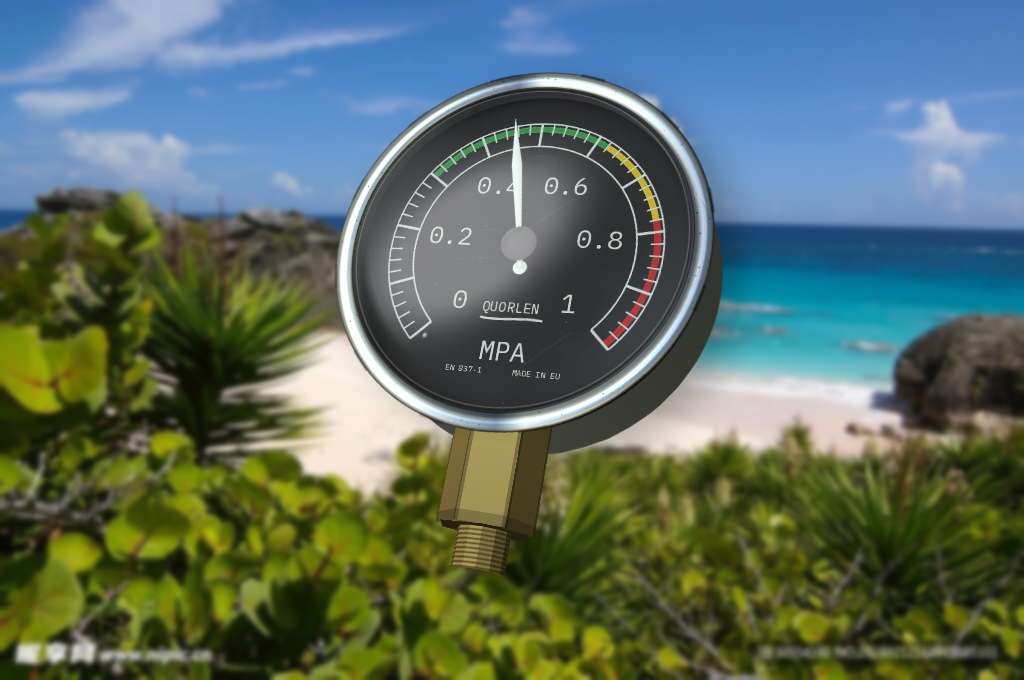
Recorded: 0.46 MPa
